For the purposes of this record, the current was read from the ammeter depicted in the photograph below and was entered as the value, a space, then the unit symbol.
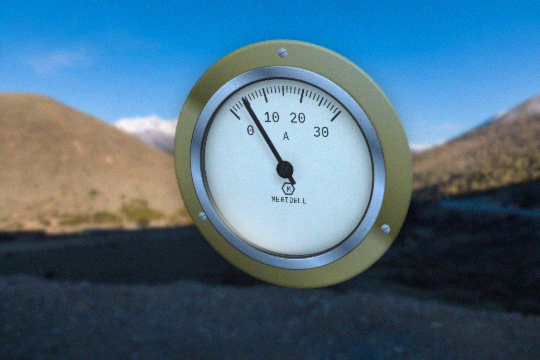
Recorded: 5 A
